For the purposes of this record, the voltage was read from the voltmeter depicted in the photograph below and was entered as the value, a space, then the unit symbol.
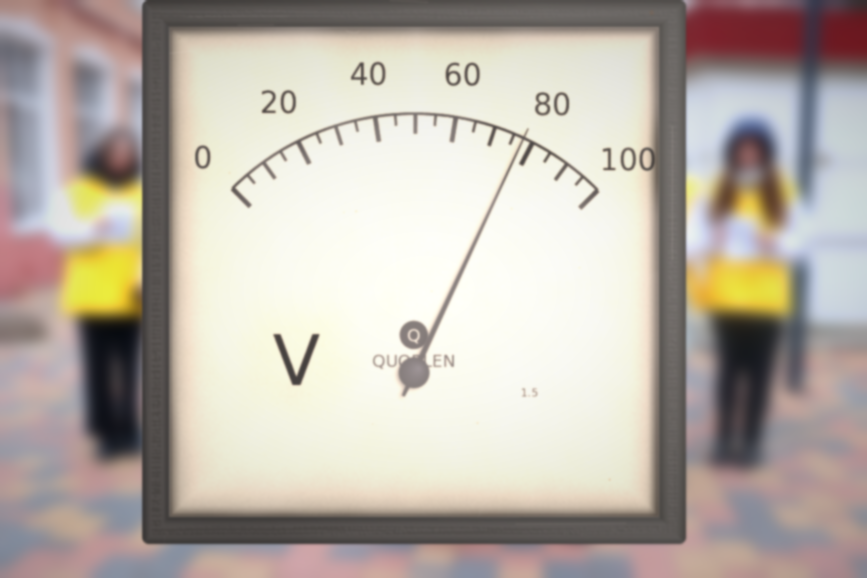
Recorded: 77.5 V
